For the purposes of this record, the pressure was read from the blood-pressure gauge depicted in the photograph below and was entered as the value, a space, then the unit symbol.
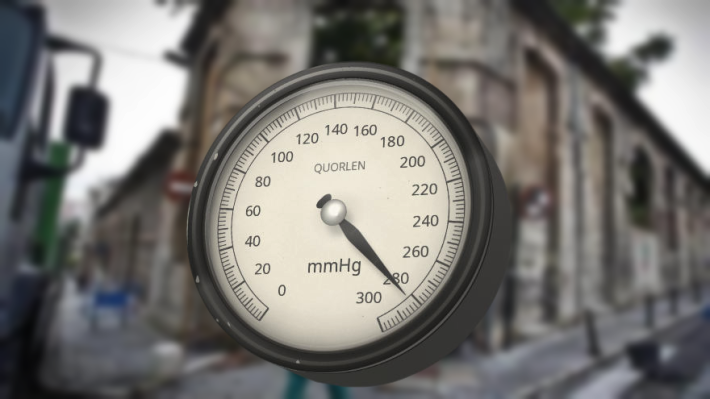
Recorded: 282 mmHg
